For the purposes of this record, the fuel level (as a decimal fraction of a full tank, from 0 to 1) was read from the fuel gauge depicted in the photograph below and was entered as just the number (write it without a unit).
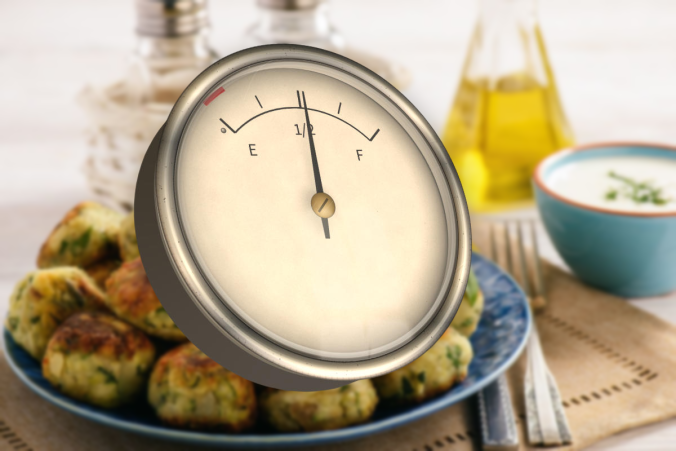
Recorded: 0.5
